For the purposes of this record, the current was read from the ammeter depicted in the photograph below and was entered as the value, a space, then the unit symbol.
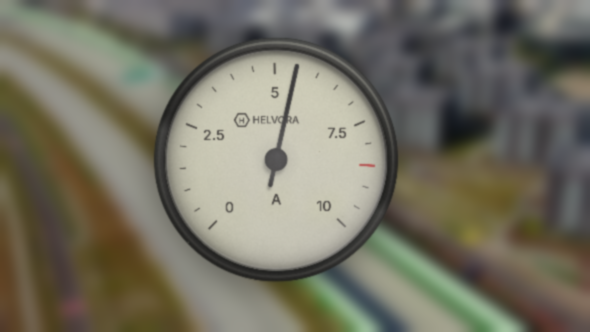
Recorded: 5.5 A
